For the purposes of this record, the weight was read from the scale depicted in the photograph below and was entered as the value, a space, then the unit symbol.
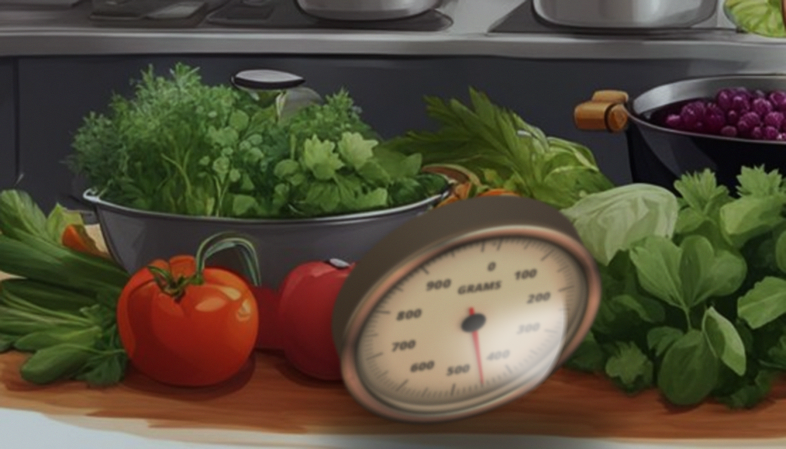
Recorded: 450 g
